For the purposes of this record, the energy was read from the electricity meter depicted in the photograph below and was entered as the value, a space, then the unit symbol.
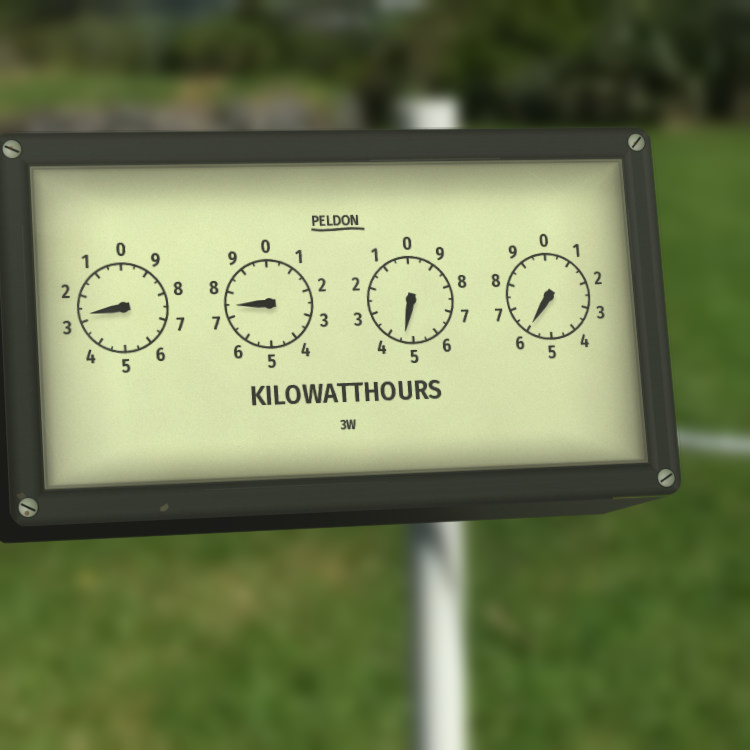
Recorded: 2746 kWh
